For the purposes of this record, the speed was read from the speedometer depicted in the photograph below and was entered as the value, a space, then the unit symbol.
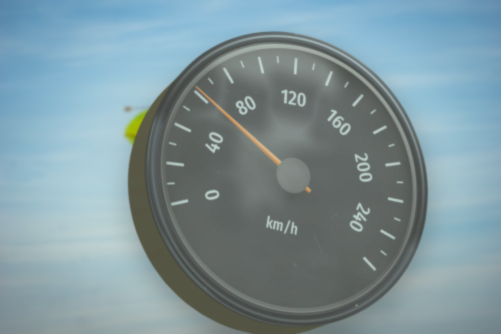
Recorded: 60 km/h
